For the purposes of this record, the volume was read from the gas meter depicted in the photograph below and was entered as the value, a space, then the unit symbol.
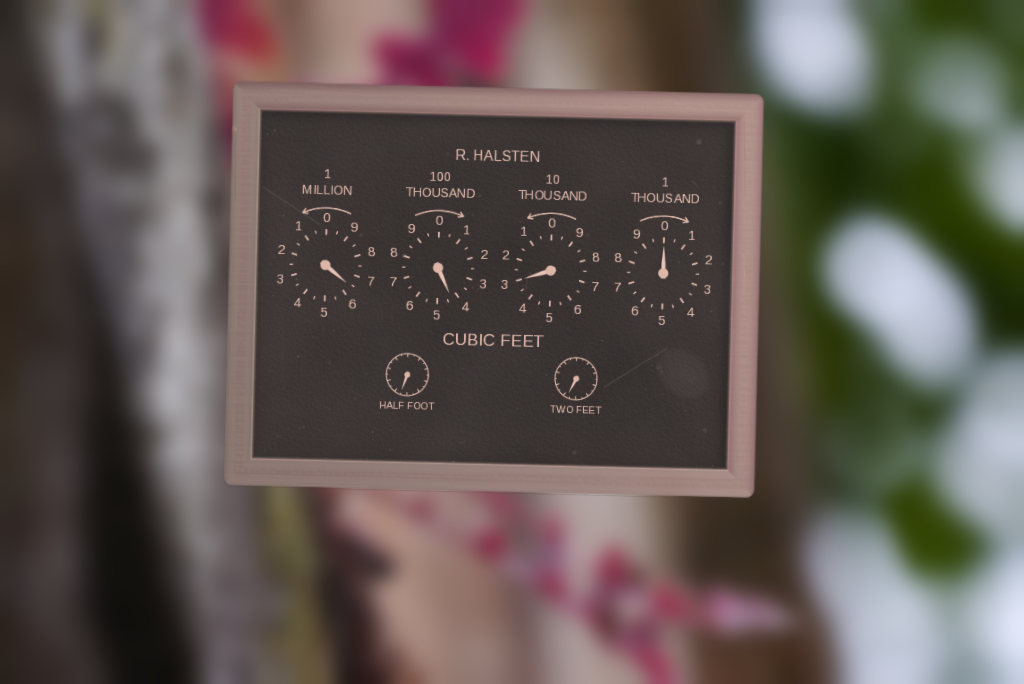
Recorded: 643000 ft³
